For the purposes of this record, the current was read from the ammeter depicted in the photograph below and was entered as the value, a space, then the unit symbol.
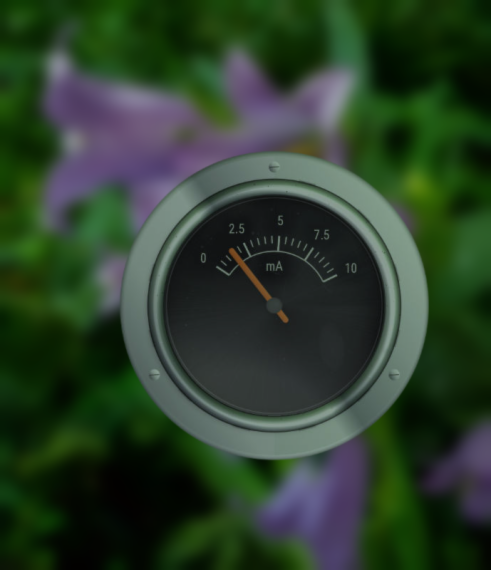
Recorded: 1.5 mA
